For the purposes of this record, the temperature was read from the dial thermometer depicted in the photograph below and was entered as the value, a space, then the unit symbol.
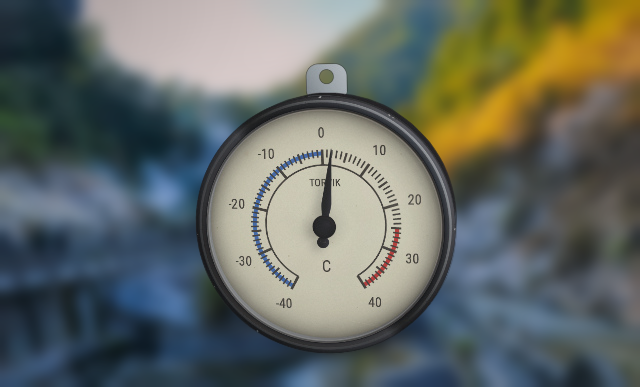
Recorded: 2 °C
